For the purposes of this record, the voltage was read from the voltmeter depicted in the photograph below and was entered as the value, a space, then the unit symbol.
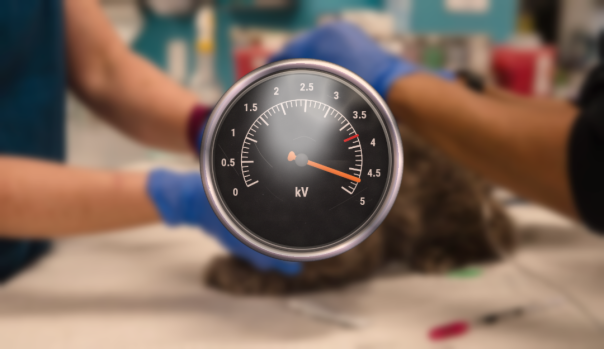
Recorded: 4.7 kV
